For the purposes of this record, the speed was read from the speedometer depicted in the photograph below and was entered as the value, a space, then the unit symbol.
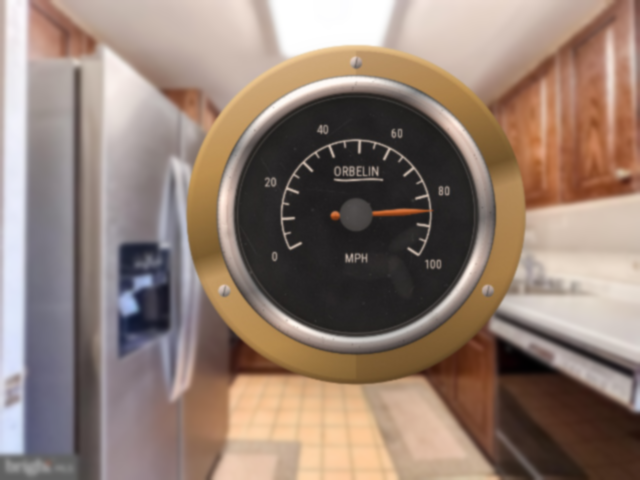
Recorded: 85 mph
